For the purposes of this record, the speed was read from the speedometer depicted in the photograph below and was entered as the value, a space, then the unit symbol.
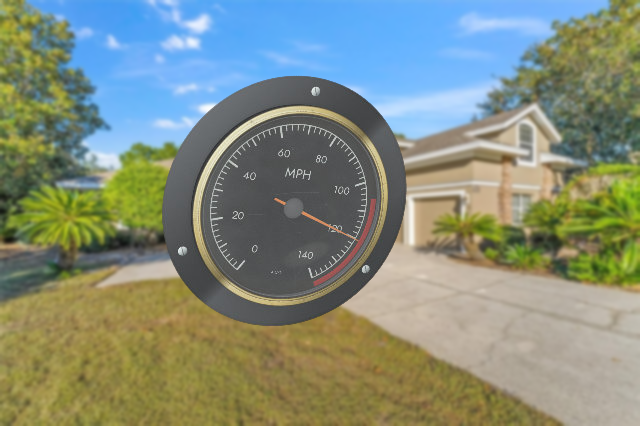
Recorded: 120 mph
